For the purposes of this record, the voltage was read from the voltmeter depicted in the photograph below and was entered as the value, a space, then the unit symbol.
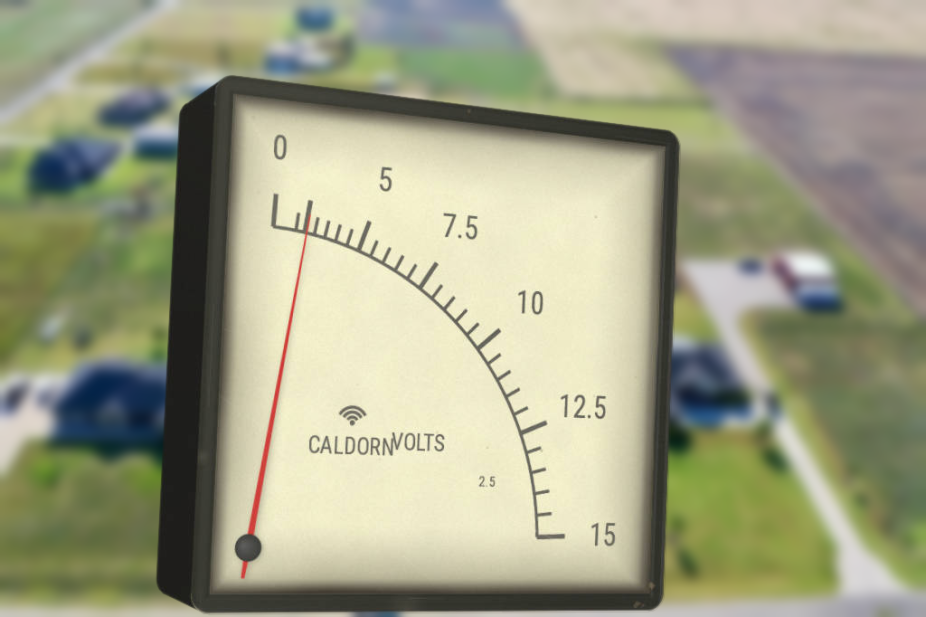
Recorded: 2.5 V
